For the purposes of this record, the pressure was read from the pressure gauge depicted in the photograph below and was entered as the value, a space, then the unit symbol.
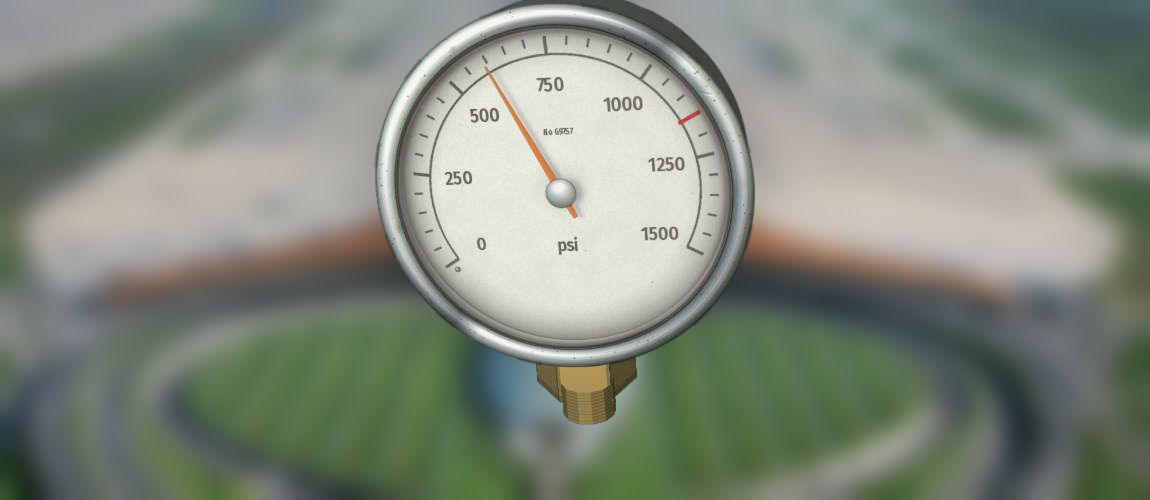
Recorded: 600 psi
